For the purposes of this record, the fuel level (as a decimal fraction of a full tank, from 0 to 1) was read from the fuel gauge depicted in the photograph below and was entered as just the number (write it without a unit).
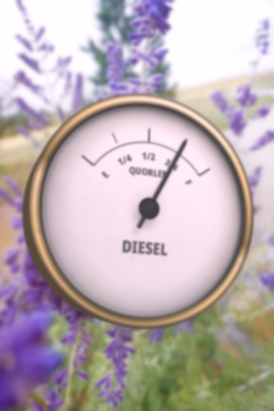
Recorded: 0.75
